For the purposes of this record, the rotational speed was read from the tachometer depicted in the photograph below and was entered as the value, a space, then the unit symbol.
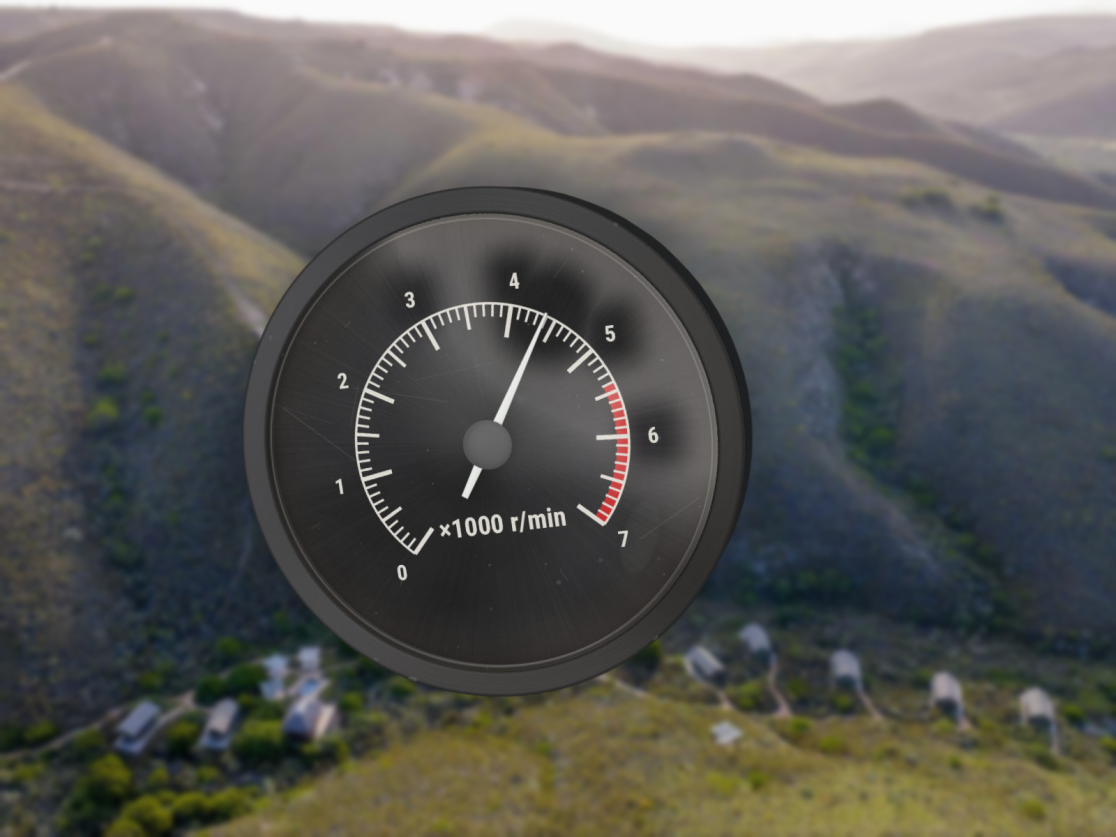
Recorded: 4400 rpm
